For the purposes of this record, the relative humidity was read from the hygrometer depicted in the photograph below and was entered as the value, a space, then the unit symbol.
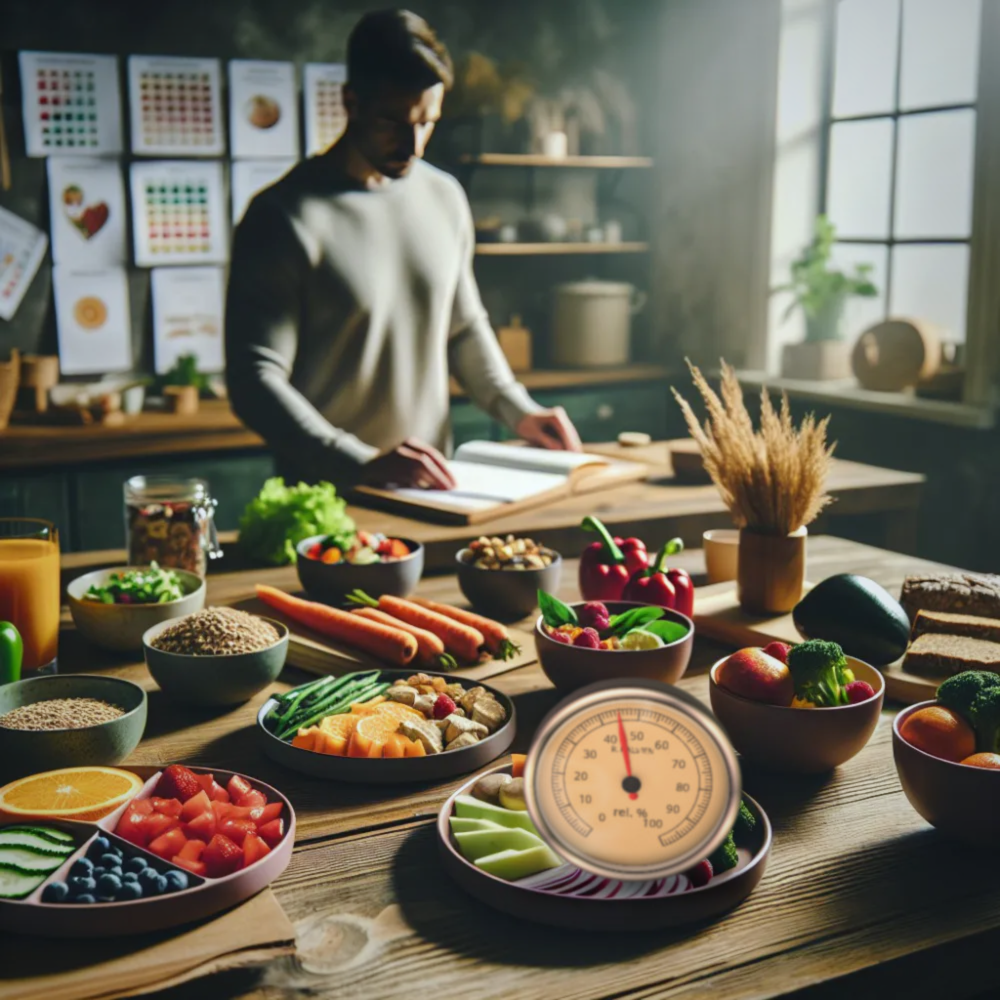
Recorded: 45 %
